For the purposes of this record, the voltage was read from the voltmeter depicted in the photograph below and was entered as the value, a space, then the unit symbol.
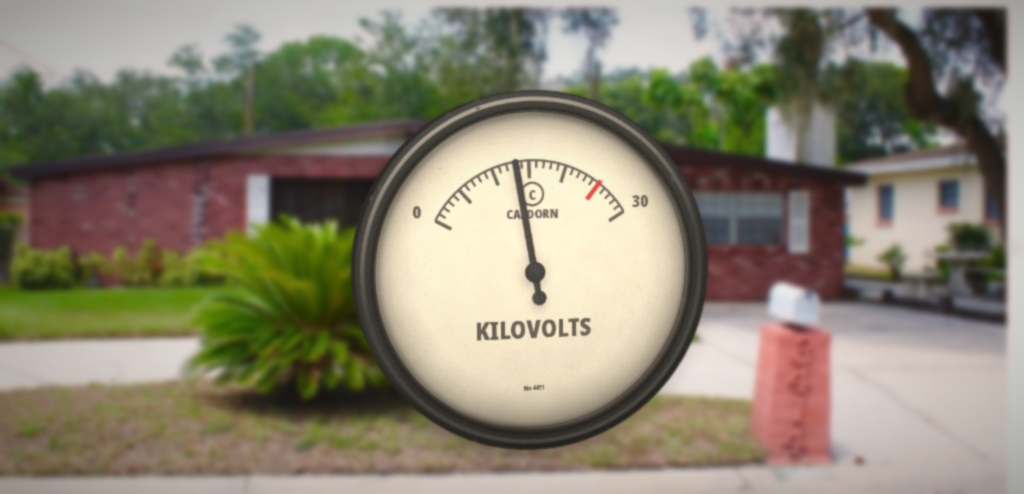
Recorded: 13 kV
